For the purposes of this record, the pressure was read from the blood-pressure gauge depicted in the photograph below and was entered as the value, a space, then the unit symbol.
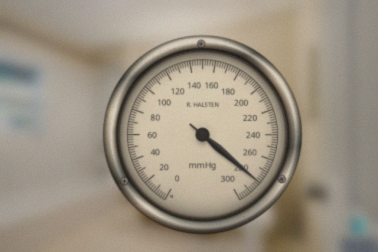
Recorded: 280 mmHg
